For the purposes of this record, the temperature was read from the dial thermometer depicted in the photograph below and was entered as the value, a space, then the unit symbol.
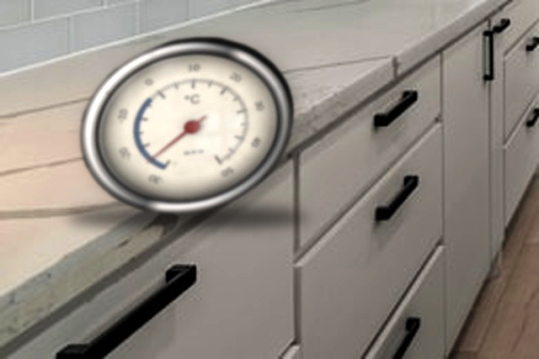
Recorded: -25 °C
